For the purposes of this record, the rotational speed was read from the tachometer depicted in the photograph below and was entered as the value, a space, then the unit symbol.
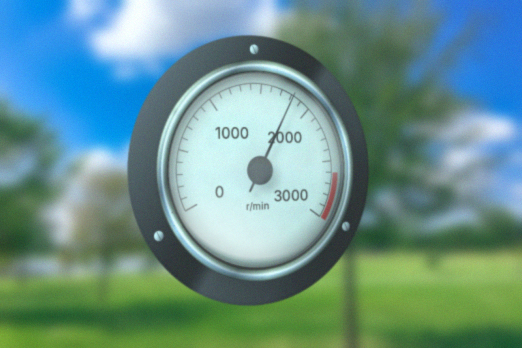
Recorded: 1800 rpm
